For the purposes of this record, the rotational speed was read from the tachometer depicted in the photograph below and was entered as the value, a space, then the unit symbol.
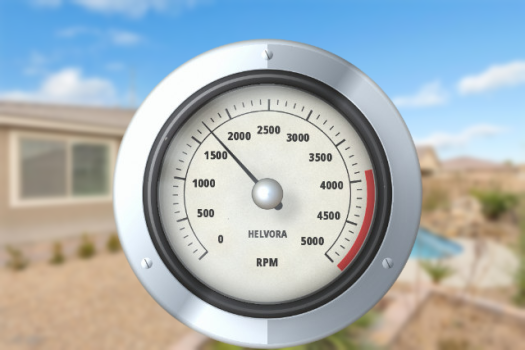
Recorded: 1700 rpm
